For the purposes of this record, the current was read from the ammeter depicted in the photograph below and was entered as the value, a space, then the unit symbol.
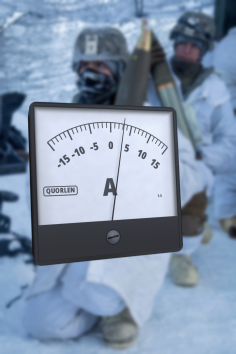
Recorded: 3 A
